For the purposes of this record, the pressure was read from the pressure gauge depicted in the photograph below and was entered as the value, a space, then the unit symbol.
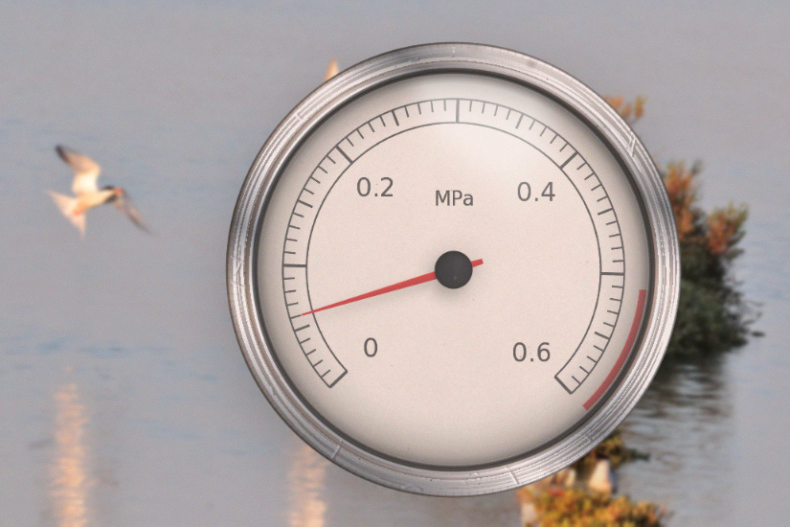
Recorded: 0.06 MPa
